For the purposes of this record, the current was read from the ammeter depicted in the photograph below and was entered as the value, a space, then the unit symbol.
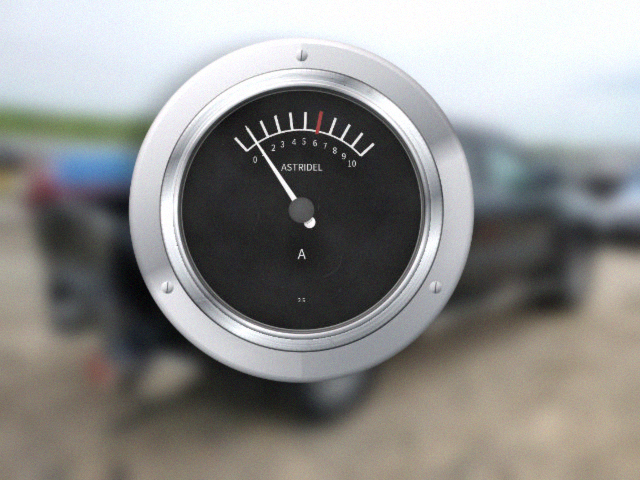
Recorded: 1 A
